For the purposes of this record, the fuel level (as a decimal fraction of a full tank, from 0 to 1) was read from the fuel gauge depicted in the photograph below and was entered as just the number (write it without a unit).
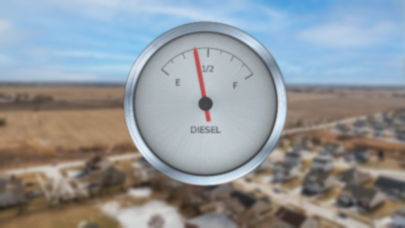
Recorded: 0.375
